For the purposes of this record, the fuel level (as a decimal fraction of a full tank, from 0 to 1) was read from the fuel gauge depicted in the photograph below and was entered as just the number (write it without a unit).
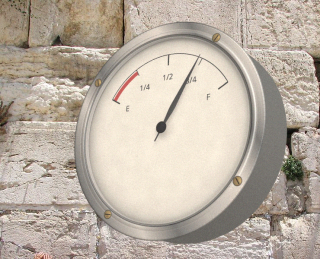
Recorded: 0.75
